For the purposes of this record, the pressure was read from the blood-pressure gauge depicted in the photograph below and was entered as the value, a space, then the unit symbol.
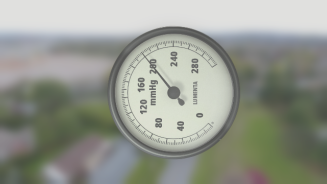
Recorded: 200 mmHg
